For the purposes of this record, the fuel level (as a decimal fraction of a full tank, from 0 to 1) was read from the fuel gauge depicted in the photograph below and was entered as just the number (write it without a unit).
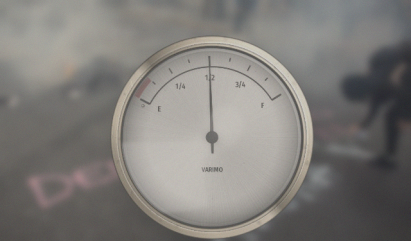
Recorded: 0.5
